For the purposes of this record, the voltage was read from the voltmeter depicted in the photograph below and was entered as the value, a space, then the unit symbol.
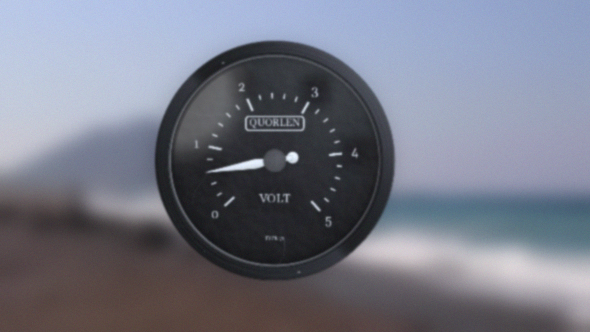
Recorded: 0.6 V
